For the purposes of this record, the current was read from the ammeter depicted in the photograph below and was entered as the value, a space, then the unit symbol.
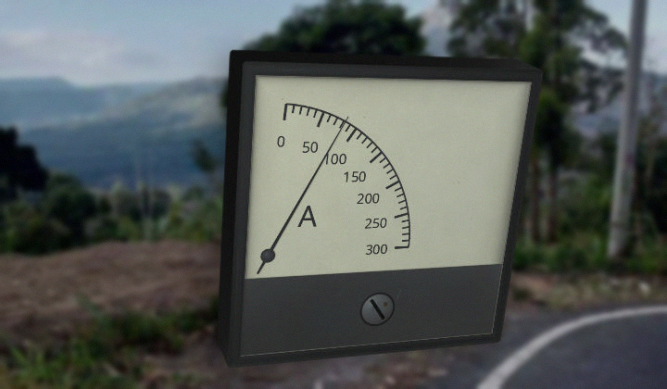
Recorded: 80 A
